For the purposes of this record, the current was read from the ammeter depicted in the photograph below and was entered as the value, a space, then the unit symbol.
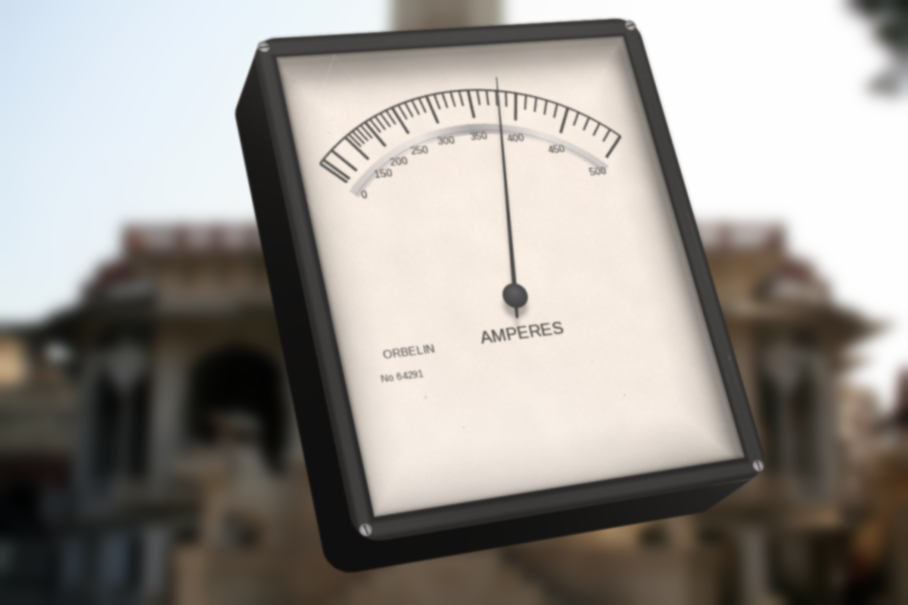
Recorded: 380 A
